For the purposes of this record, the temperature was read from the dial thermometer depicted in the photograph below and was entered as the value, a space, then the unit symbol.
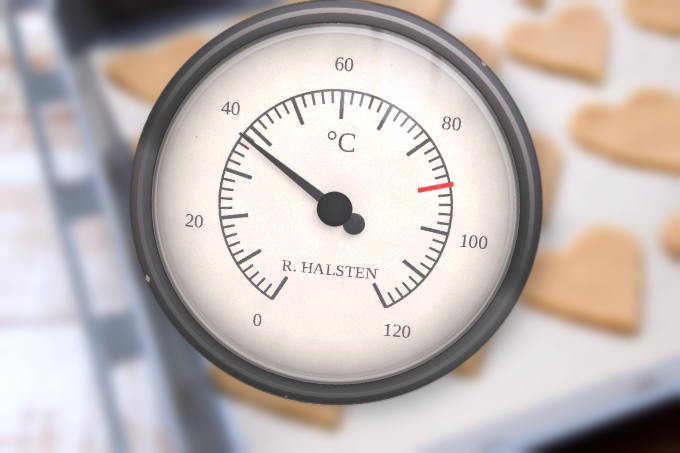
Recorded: 38 °C
